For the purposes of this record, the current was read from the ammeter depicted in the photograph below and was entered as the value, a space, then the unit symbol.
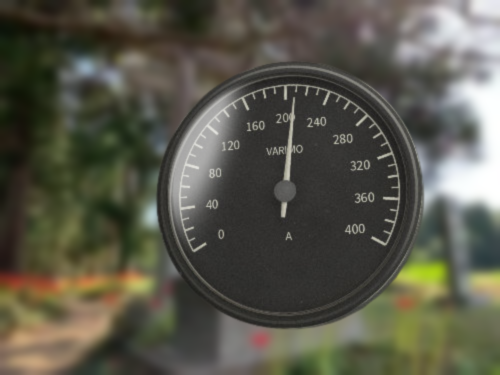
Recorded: 210 A
